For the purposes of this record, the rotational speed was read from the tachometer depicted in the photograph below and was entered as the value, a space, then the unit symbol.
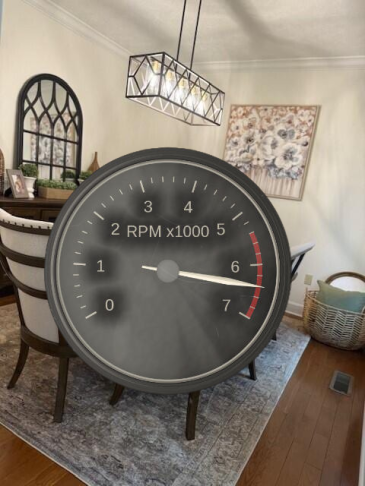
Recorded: 6400 rpm
